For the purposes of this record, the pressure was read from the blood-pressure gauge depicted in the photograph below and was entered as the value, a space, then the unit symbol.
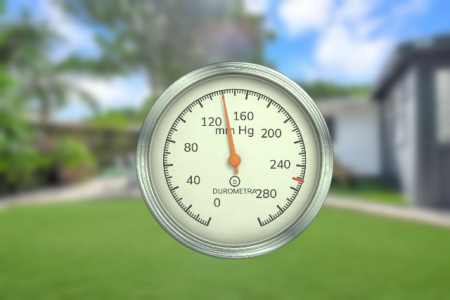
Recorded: 140 mmHg
